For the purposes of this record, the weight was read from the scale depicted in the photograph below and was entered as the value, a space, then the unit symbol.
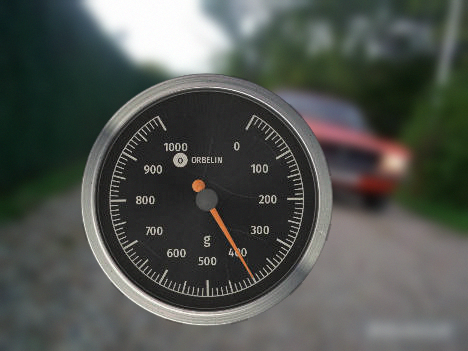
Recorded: 400 g
